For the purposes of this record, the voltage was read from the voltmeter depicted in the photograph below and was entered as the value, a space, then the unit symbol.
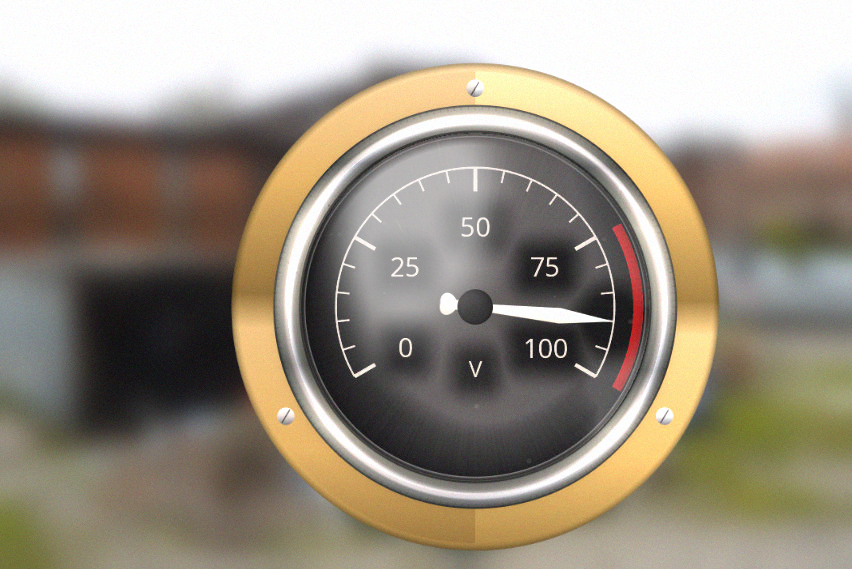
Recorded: 90 V
